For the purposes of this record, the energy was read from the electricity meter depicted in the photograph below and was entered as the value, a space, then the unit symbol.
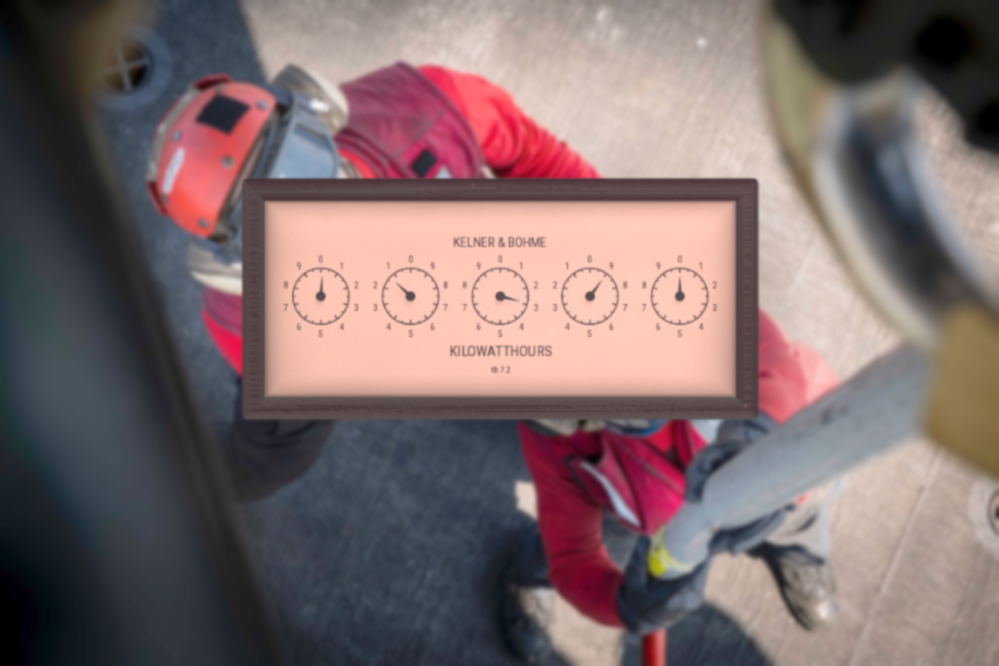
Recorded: 1290 kWh
